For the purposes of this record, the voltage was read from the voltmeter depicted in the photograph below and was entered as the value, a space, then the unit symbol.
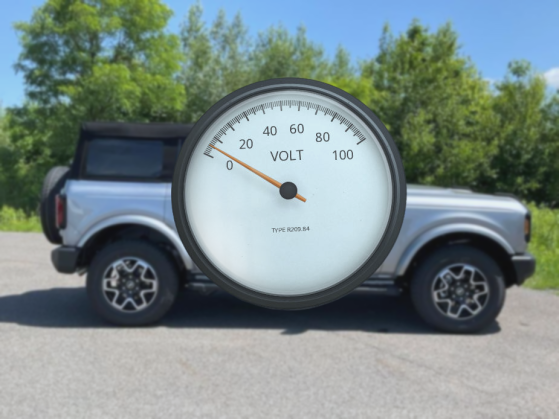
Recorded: 5 V
